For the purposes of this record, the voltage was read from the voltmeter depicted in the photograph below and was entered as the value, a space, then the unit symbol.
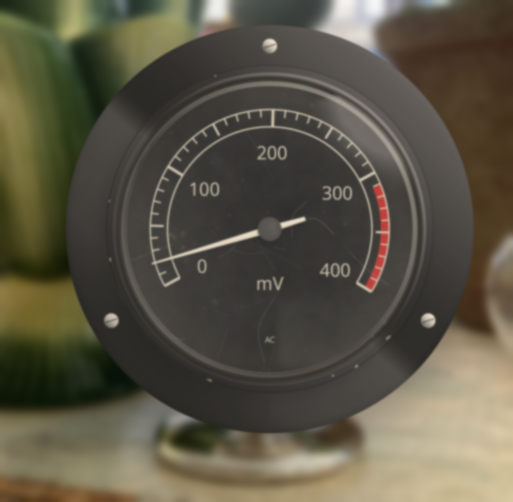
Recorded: 20 mV
